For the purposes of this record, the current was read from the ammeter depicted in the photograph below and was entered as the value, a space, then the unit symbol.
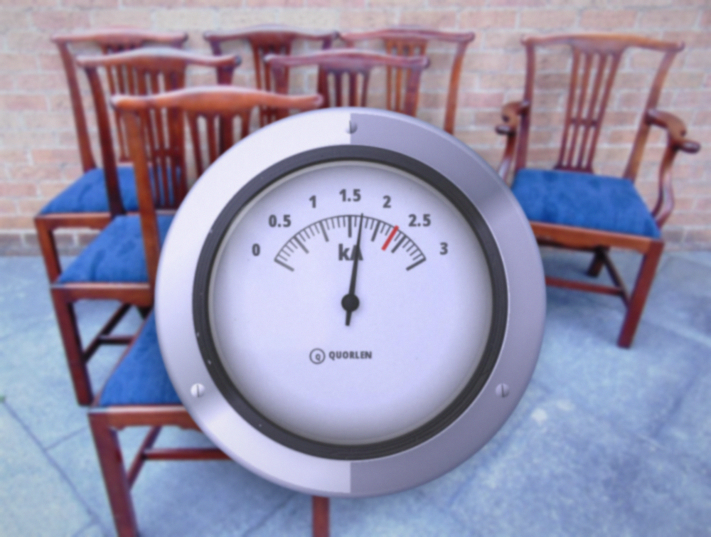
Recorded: 1.7 kA
